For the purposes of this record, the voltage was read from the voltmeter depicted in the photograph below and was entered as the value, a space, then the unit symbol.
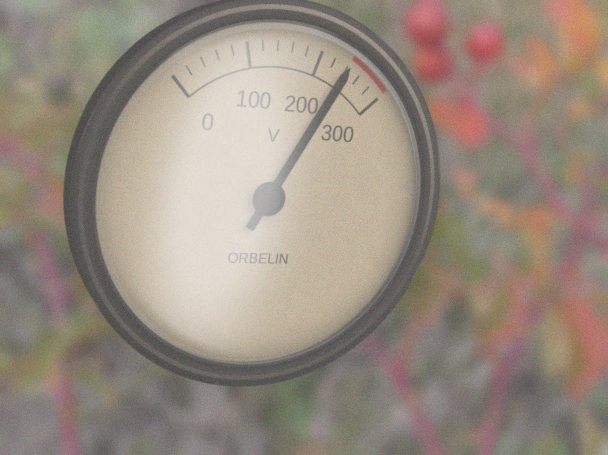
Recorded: 240 V
